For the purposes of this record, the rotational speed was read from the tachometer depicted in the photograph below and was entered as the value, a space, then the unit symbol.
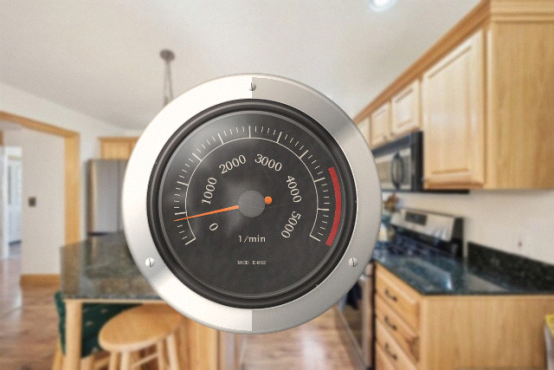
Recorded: 400 rpm
